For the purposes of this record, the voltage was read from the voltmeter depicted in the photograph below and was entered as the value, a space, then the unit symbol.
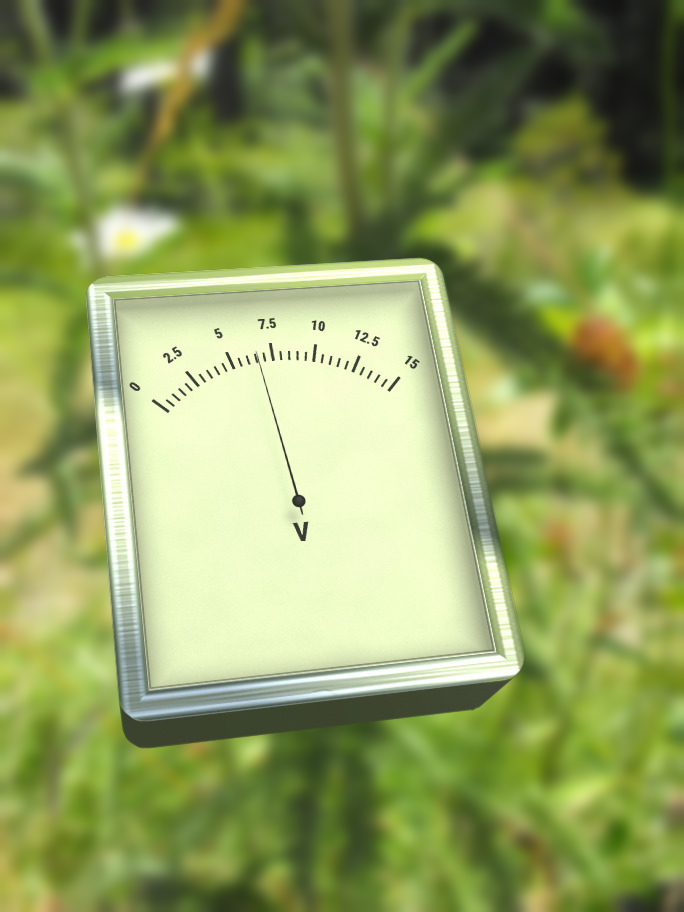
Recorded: 6.5 V
